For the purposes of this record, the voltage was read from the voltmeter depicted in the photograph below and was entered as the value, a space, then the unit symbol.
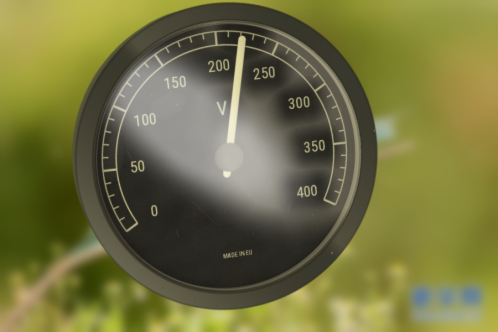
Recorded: 220 V
